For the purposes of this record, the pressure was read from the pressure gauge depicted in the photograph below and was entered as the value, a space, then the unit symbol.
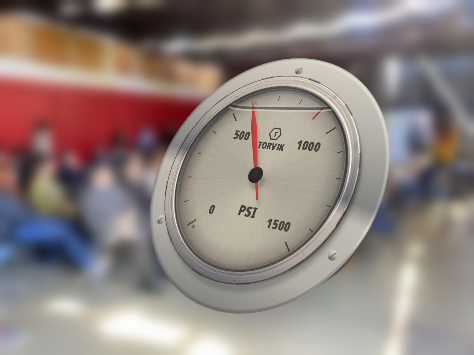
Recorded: 600 psi
